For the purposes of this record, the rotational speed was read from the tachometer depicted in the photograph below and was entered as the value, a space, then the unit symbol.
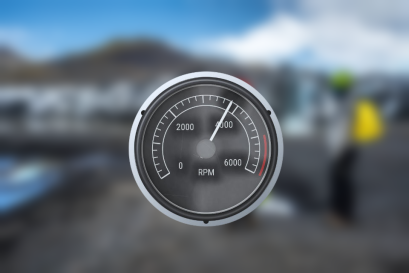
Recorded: 3800 rpm
